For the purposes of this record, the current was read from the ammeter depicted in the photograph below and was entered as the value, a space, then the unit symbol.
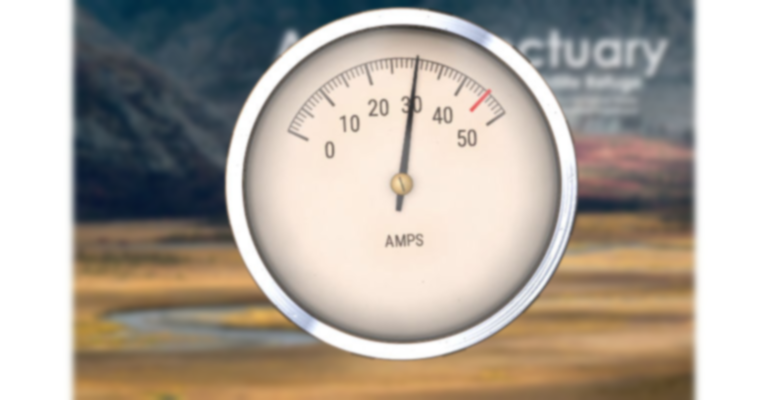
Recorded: 30 A
